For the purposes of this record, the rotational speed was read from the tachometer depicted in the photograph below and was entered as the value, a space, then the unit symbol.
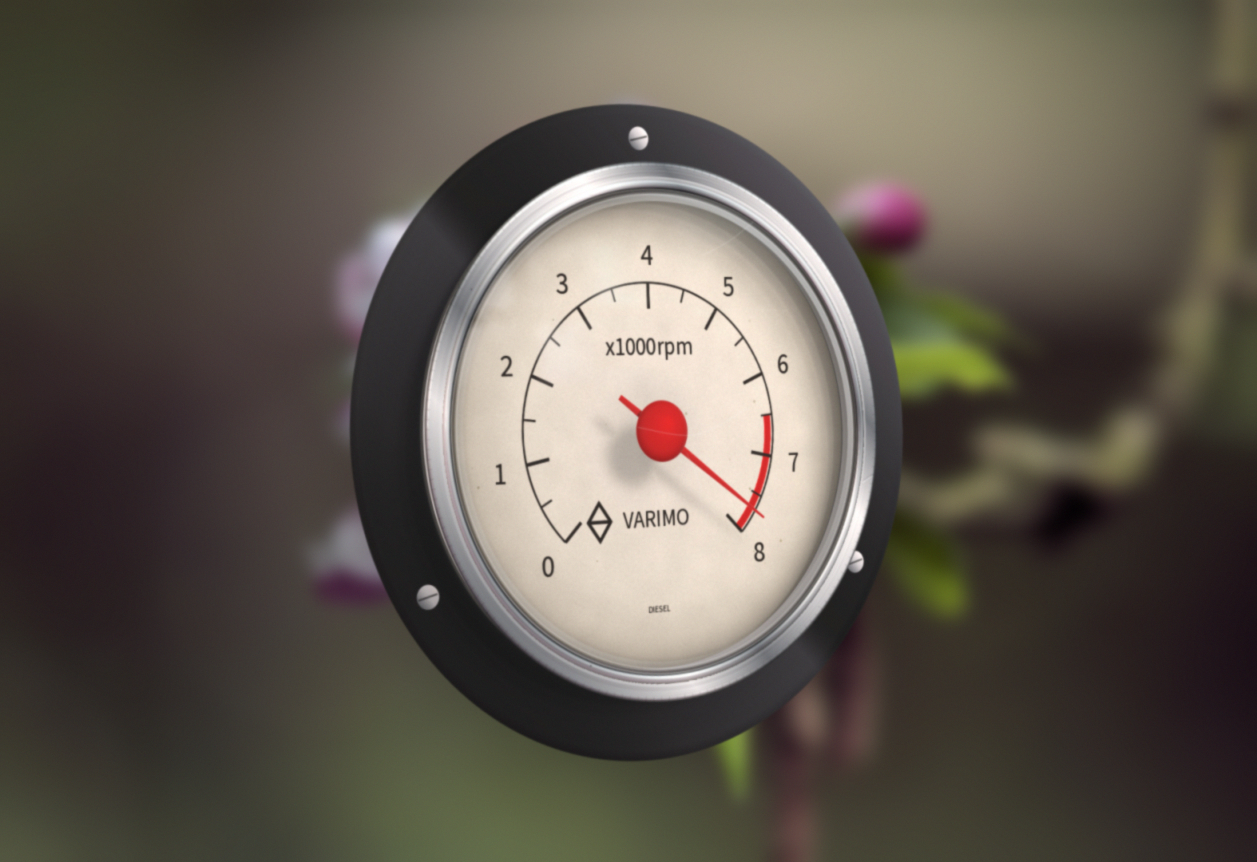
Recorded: 7750 rpm
